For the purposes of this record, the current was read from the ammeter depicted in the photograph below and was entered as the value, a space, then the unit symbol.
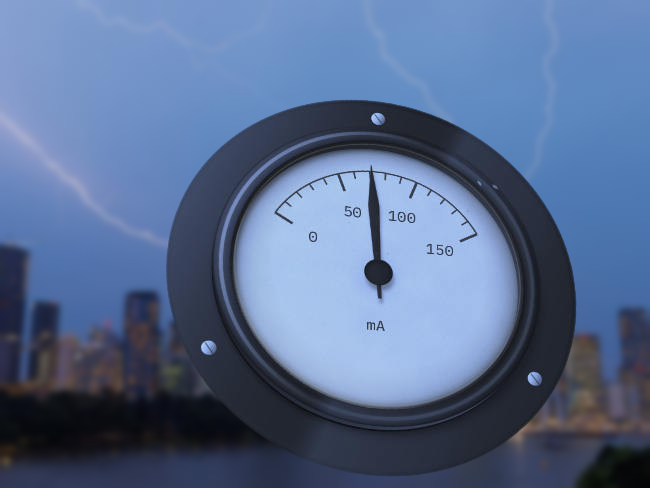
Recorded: 70 mA
